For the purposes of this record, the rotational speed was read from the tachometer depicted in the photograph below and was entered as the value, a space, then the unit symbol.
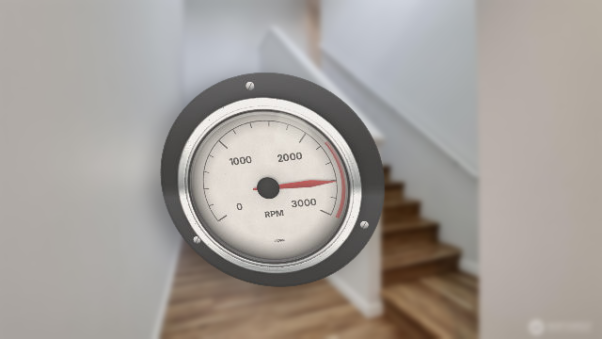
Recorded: 2600 rpm
